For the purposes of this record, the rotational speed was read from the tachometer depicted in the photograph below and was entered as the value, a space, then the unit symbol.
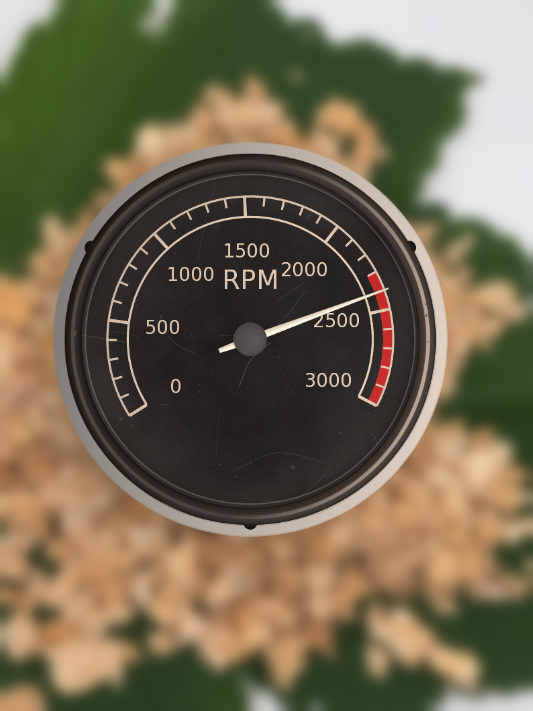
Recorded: 2400 rpm
